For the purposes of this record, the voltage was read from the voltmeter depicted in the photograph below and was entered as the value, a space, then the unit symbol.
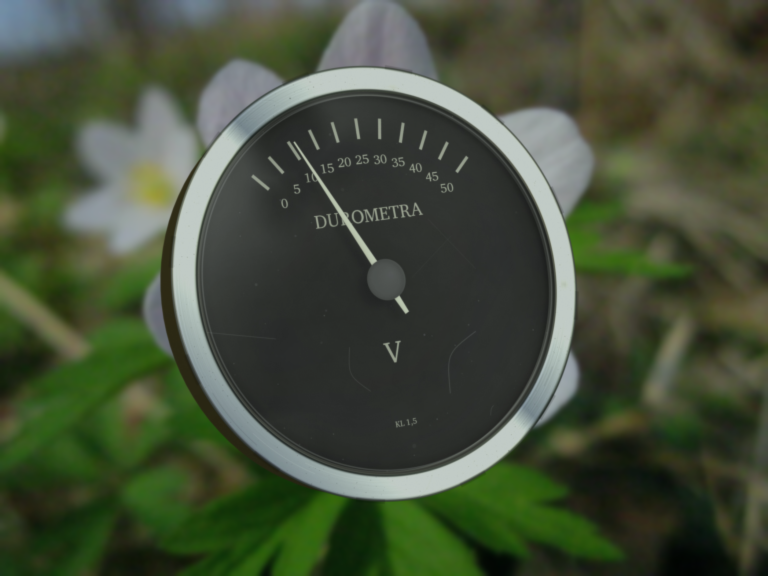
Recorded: 10 V
